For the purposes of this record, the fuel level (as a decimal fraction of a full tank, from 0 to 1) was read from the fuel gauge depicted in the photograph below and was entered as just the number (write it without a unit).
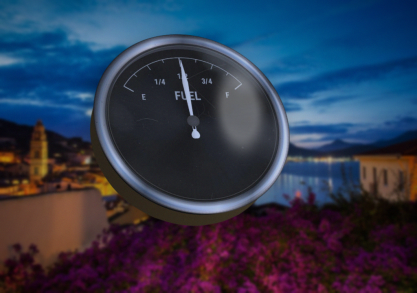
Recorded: 0.5
